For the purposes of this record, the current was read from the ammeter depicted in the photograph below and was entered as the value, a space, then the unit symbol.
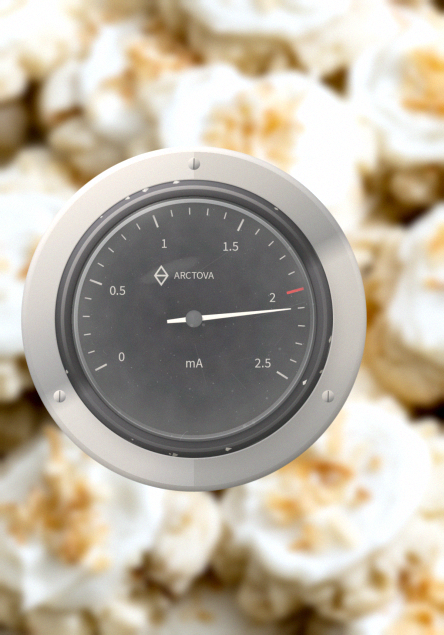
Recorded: 2.1 mA
